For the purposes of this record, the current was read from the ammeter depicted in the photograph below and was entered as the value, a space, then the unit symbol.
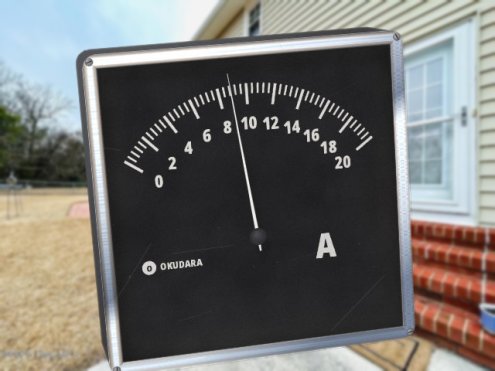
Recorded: 8.8 A
